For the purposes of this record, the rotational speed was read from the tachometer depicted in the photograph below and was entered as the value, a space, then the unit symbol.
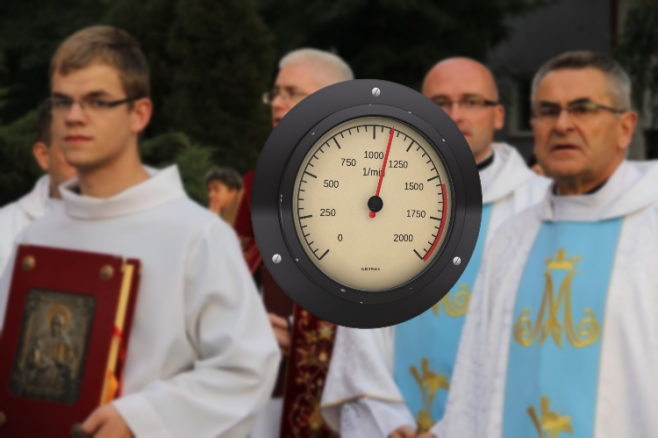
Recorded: 1100 rpm
